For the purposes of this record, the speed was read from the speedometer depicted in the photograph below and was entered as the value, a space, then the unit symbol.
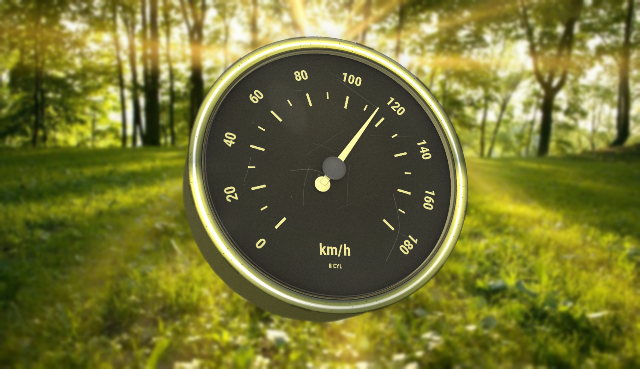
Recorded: 115 km/h
